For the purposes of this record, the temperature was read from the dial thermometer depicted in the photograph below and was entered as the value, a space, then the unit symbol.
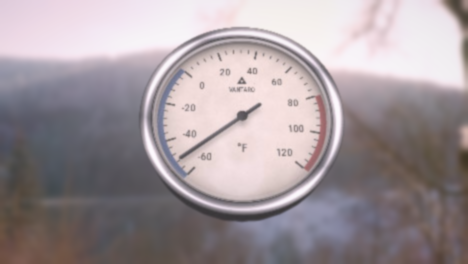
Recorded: -52 °F
